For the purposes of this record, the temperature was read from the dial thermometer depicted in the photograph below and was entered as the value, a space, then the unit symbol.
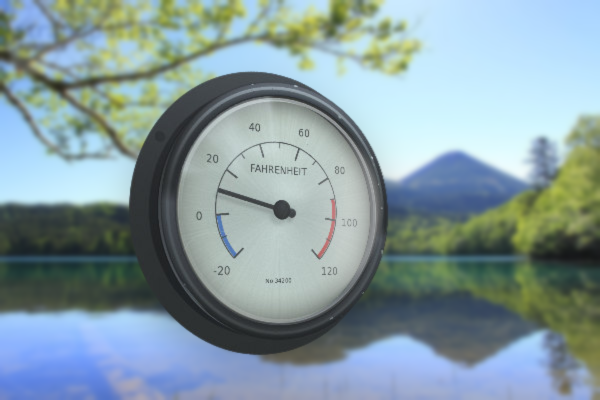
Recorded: 10 °F
